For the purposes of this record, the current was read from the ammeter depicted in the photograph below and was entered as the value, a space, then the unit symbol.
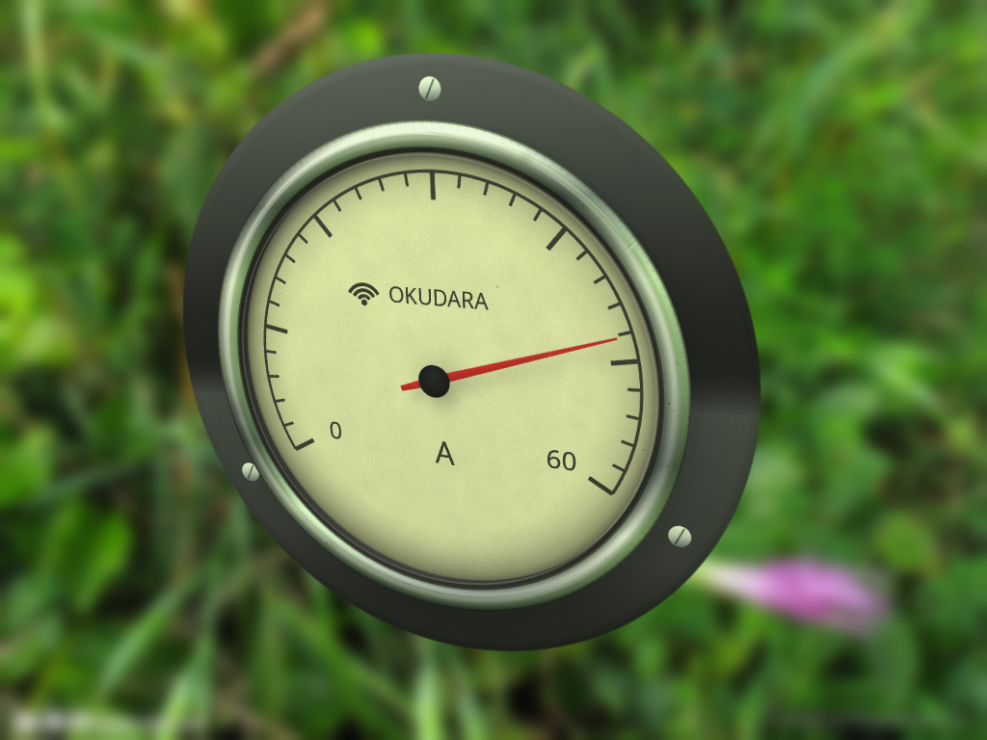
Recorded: 48 A
